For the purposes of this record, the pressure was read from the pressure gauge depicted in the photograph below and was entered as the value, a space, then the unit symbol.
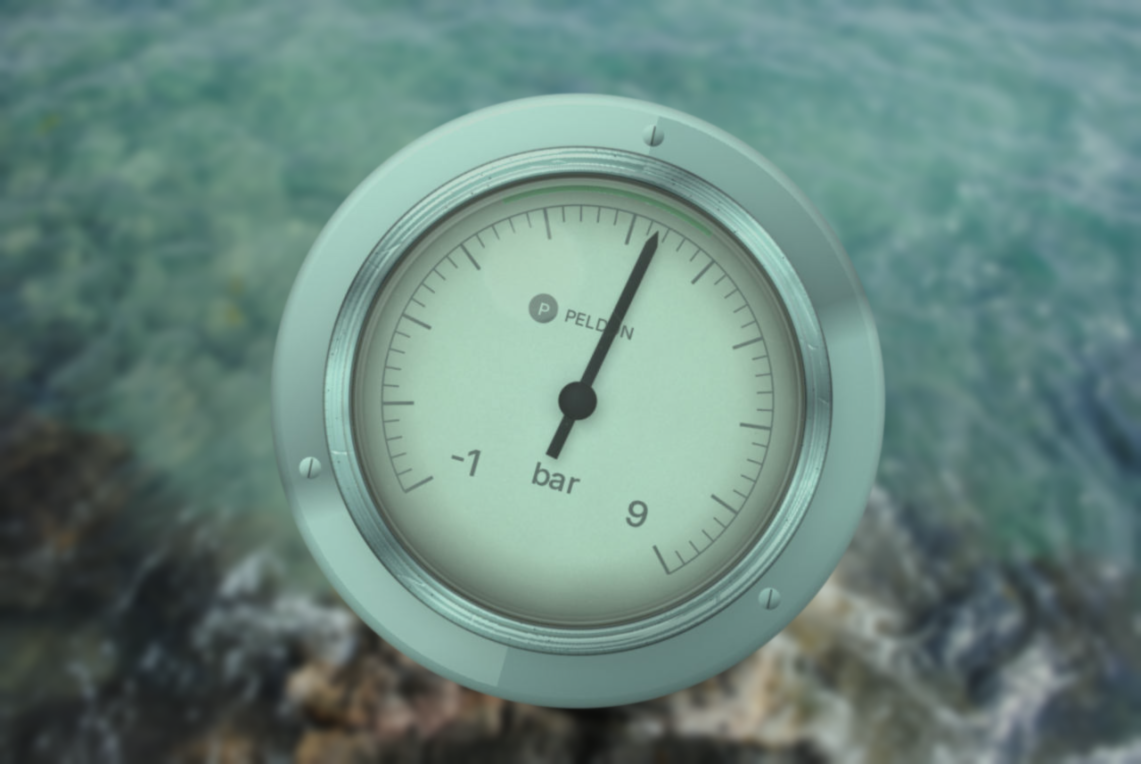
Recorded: 4.3 bar
